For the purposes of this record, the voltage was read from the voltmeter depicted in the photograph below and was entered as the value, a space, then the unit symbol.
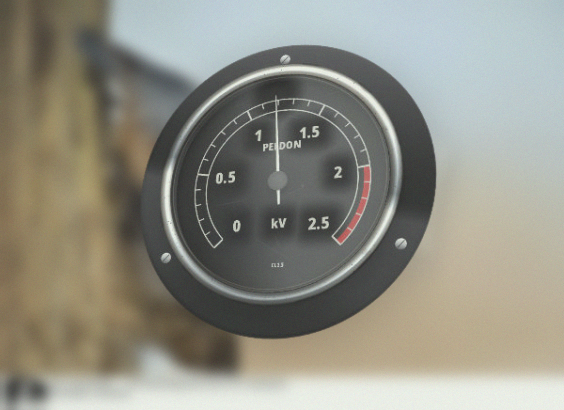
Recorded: 1.2 kV
